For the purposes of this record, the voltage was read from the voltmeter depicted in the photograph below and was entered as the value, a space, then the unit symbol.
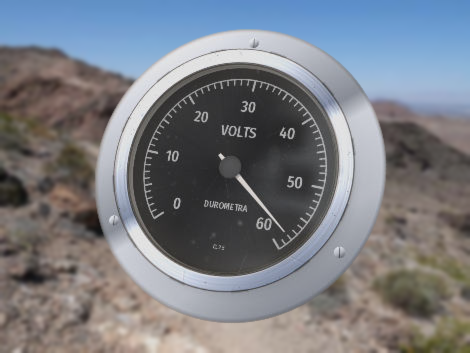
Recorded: 58 V
